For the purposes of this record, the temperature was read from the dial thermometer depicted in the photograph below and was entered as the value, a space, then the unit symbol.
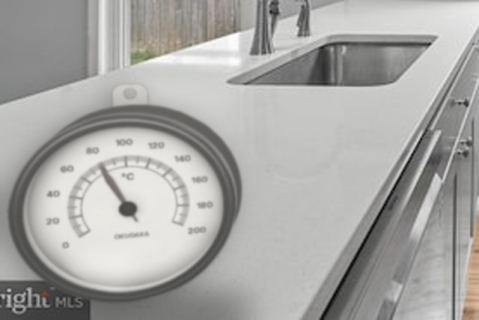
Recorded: 80 °C
